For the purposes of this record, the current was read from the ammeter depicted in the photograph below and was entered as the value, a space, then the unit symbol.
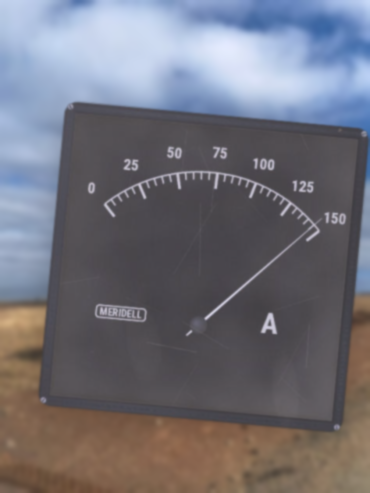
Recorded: 145 A
